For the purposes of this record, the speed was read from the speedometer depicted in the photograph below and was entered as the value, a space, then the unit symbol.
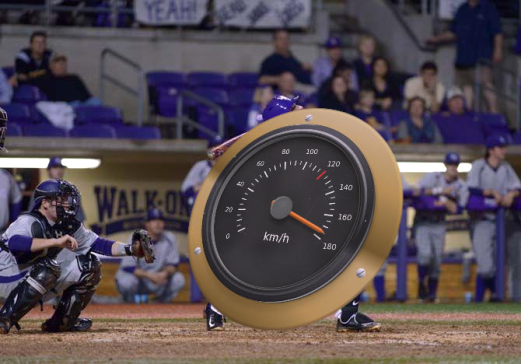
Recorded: 175 km/h
